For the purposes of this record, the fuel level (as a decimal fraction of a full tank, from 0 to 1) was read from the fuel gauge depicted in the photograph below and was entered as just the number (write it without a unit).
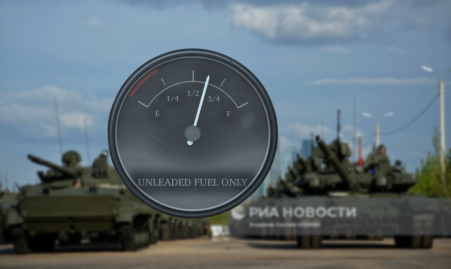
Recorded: 0.625
